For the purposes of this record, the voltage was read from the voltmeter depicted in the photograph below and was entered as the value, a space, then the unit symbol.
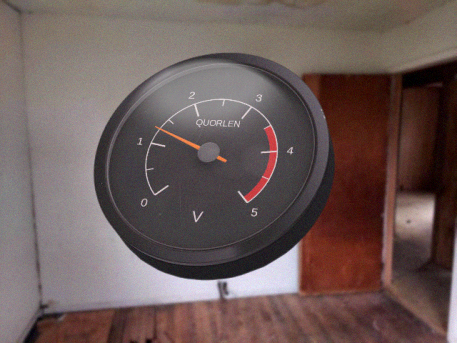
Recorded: 1.25 V
